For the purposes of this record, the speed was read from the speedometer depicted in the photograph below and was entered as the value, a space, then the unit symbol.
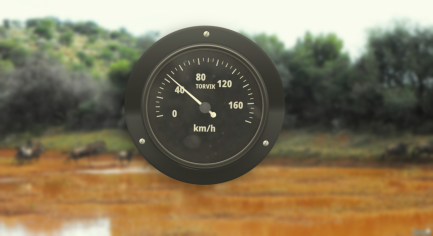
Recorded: 45 km/h
